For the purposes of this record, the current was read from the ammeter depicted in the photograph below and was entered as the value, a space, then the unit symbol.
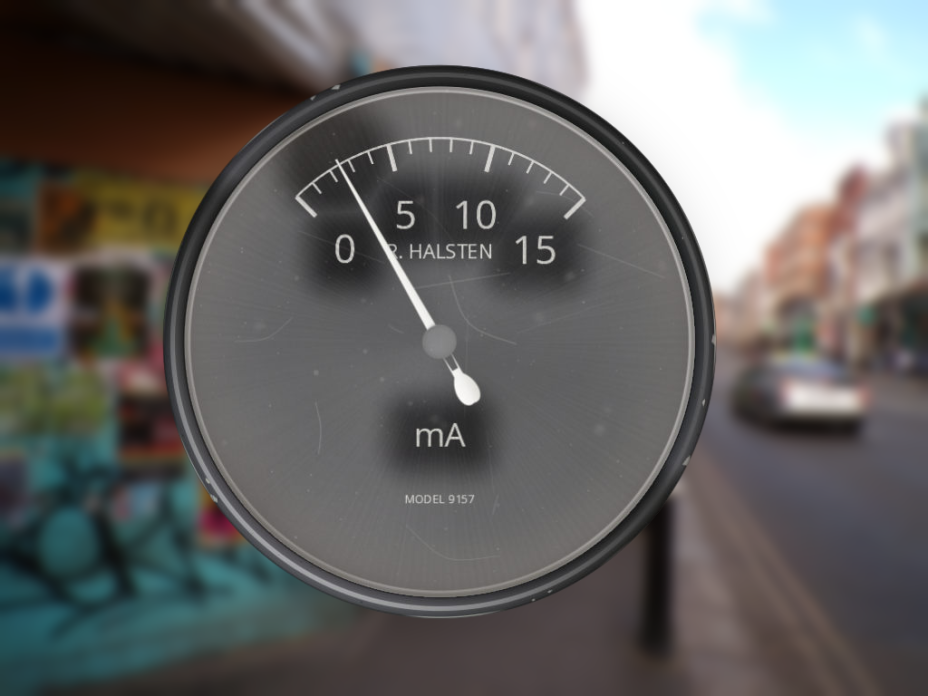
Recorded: 2.5 mA
